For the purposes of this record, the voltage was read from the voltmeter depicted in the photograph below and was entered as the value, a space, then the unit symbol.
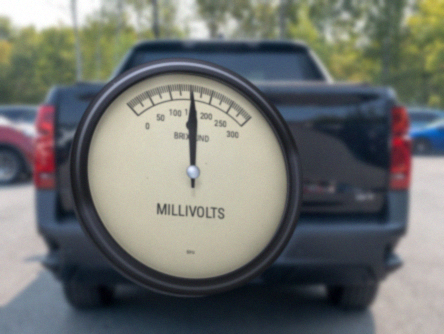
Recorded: 150 mV
